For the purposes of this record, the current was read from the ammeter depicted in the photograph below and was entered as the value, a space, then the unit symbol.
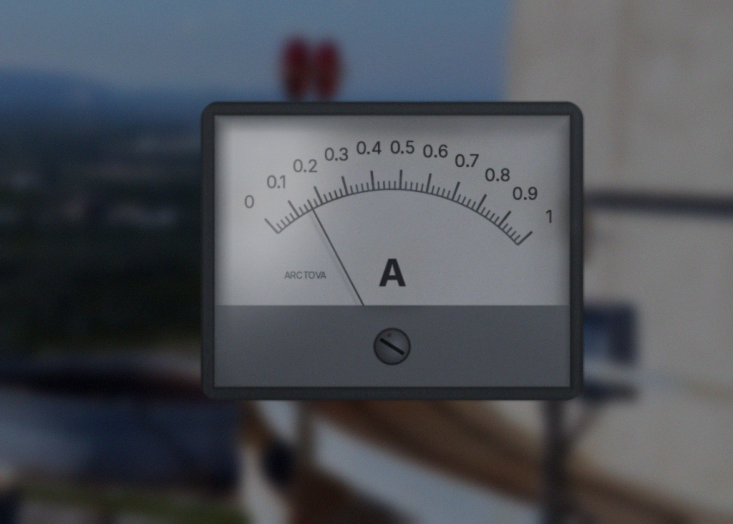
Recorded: 0.16 A
